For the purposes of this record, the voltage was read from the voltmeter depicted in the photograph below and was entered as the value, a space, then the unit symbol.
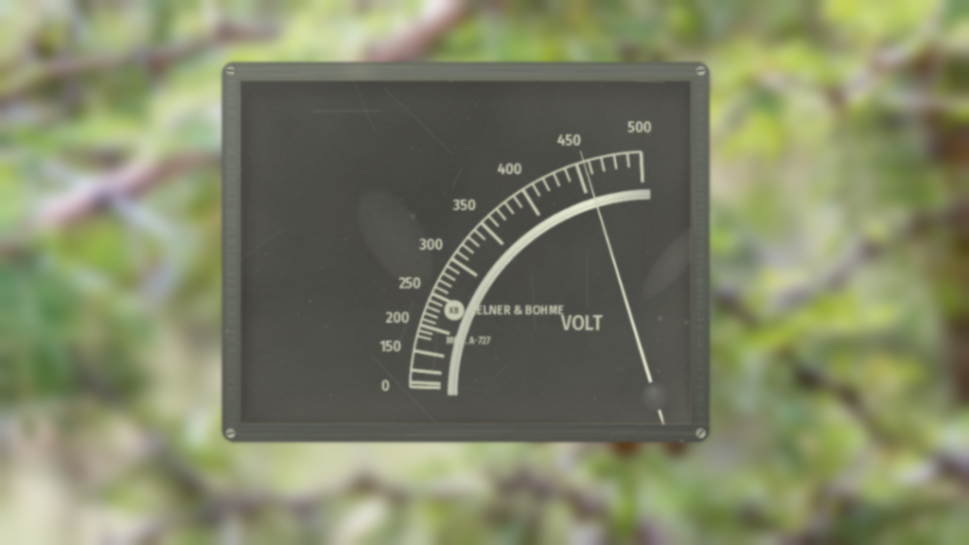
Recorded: 455 V
